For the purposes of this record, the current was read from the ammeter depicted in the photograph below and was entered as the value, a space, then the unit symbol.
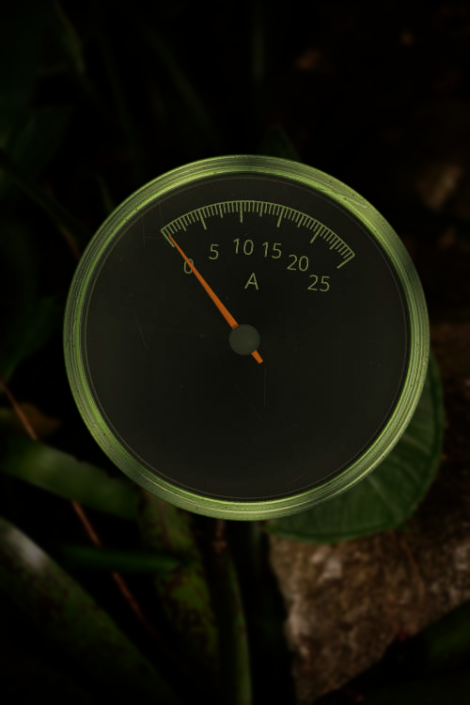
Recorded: 0.5 A
